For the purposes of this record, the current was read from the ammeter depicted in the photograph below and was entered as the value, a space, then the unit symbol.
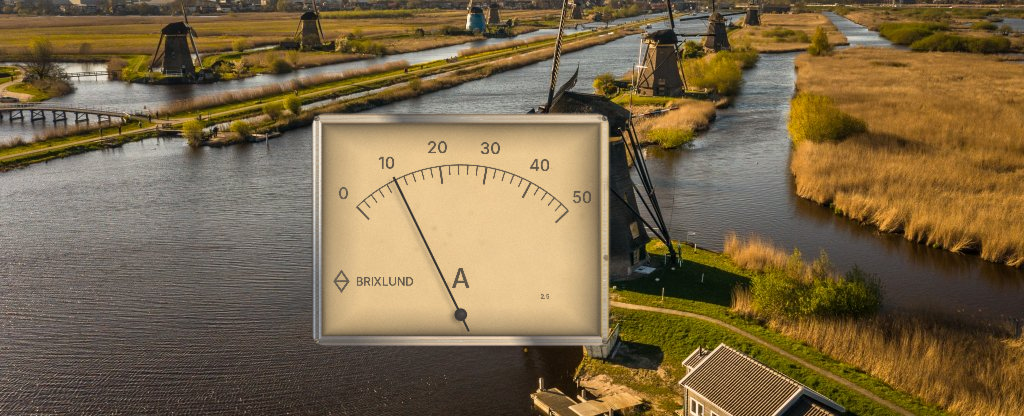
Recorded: 10 A
